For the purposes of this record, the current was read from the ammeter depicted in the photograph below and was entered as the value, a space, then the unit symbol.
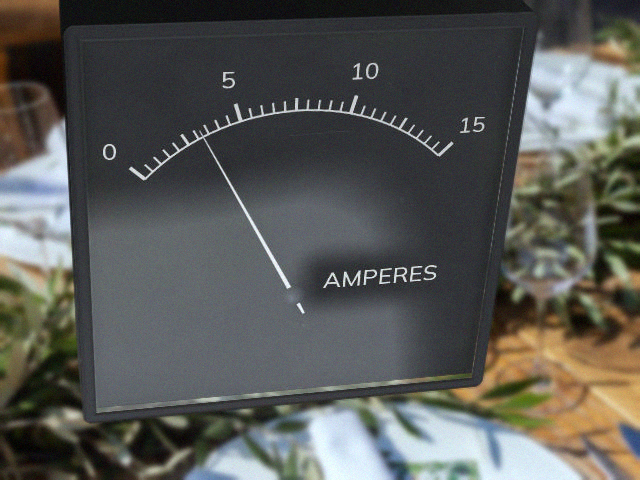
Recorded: 3.25 A
